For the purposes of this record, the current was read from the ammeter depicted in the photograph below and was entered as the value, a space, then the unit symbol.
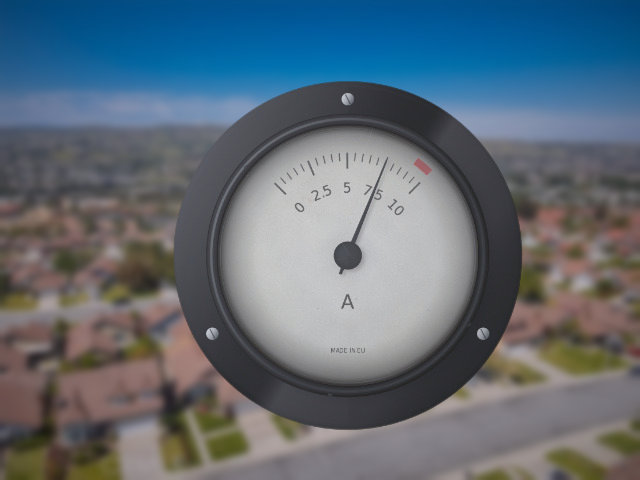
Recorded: 7.5 A
